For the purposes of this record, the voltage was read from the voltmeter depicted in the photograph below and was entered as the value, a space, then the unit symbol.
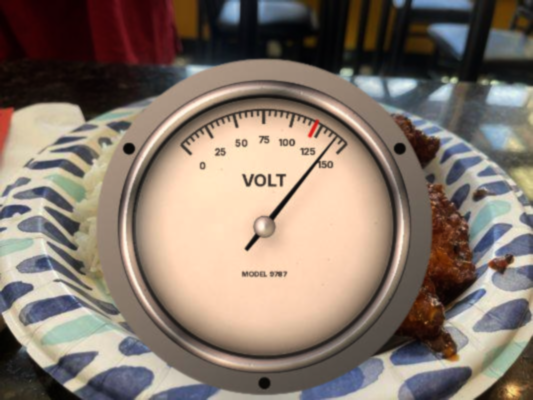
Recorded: 140 V
